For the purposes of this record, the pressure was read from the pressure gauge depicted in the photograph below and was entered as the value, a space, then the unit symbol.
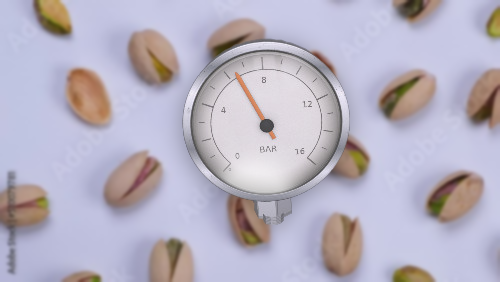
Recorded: 6.5 bar
